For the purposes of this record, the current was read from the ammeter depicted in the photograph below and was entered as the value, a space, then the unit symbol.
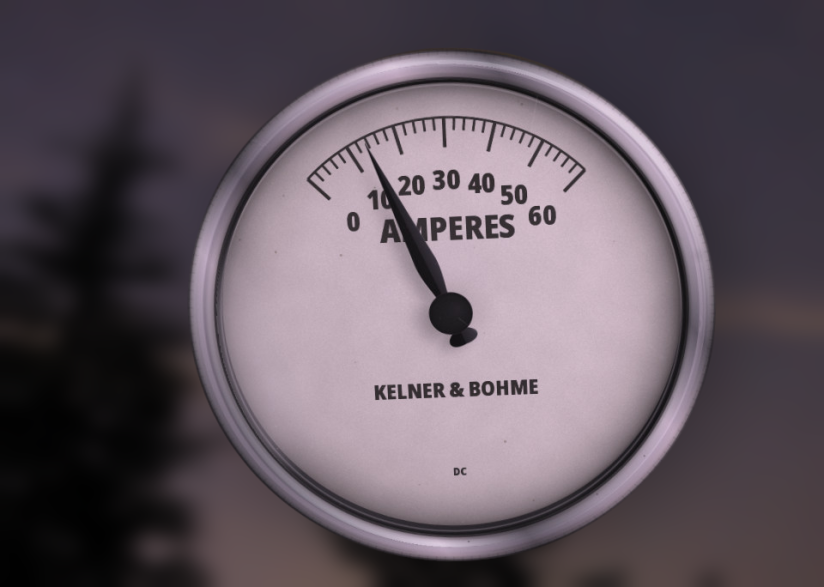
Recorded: 14 A
